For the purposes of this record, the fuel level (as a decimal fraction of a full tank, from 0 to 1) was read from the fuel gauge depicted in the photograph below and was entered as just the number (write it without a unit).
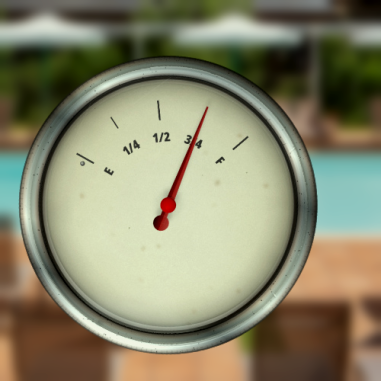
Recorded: 0.75
